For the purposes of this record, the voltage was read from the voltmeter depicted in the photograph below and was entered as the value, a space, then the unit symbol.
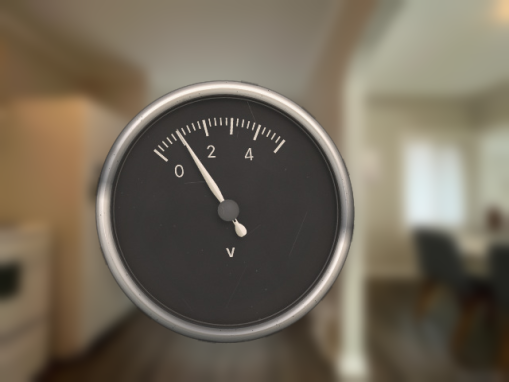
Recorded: 1 V
